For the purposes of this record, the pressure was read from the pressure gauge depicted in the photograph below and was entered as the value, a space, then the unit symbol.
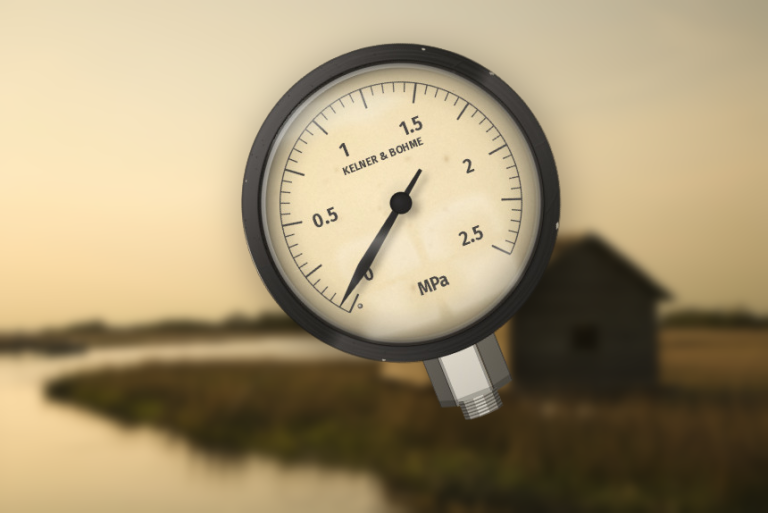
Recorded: 0.05 MPa
